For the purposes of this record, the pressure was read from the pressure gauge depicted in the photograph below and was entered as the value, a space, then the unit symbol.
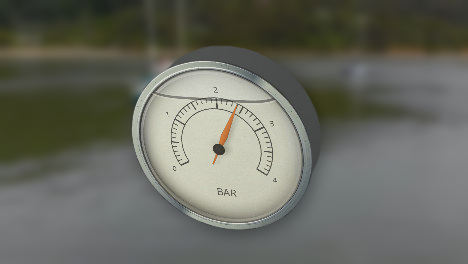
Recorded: 2.4 bar
